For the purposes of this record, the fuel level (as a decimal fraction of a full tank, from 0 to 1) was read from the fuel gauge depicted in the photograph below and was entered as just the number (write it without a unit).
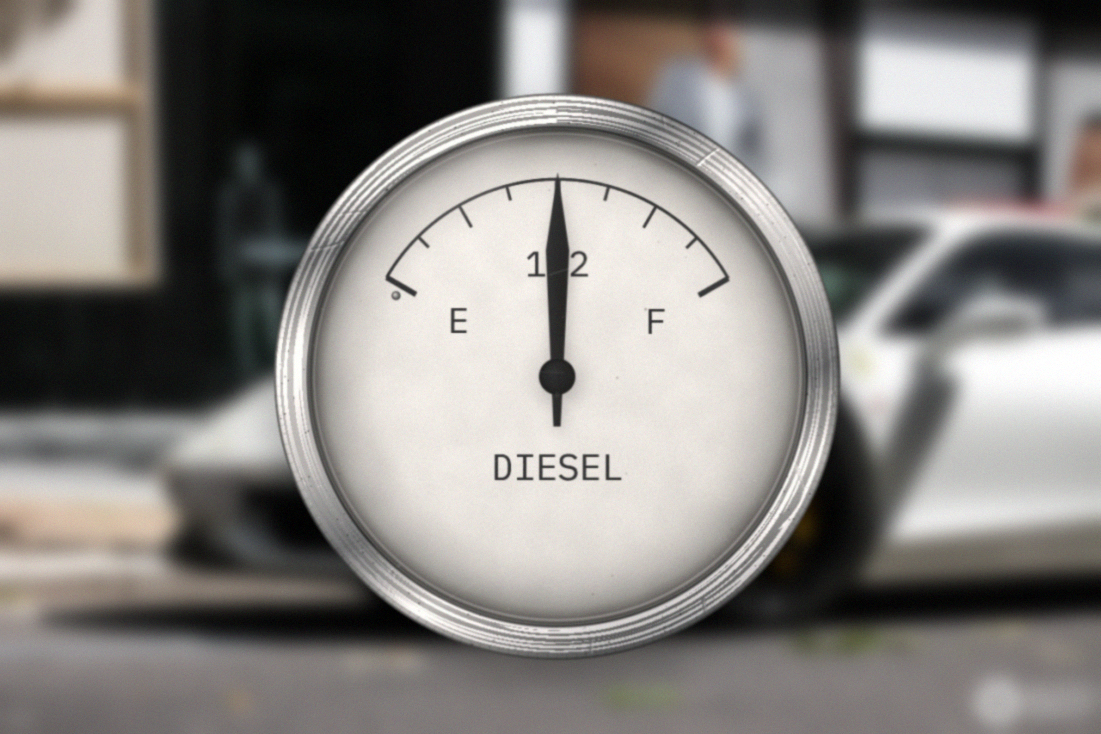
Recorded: 0.5
